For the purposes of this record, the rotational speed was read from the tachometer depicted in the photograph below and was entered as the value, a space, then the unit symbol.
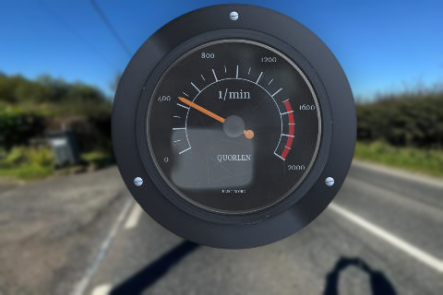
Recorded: 450 rpm
